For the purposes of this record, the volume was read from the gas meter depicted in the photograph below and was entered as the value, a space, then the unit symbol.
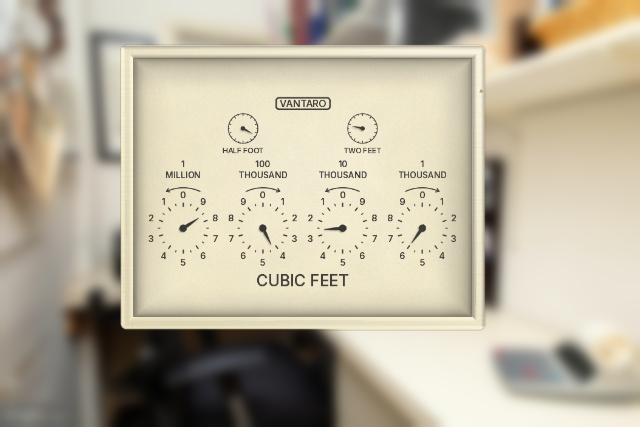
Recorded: 842600 ft³
